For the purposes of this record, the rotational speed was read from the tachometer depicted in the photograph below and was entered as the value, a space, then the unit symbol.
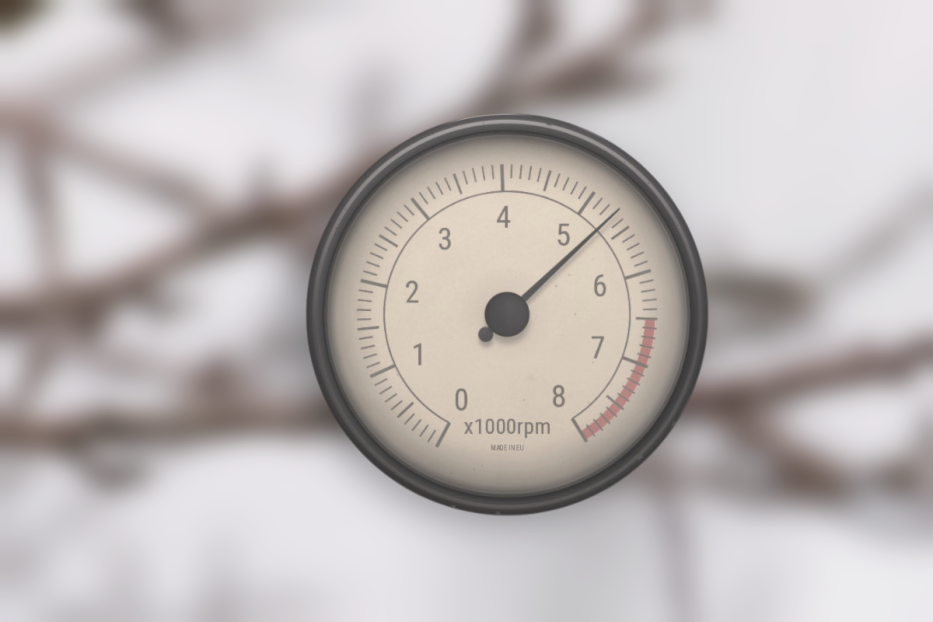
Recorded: 5300 rpm
